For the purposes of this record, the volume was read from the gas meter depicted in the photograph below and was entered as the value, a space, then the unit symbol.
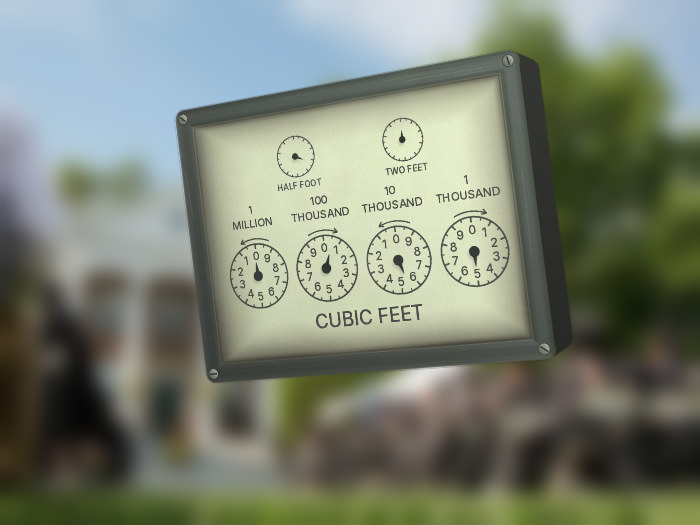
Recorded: 5500 ft³
